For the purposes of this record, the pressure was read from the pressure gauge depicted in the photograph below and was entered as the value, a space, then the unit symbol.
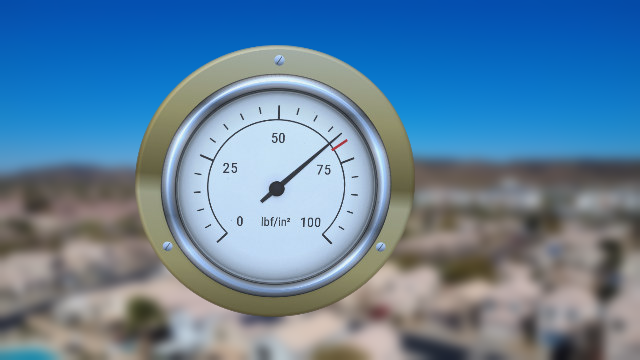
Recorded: 67.5 psi
